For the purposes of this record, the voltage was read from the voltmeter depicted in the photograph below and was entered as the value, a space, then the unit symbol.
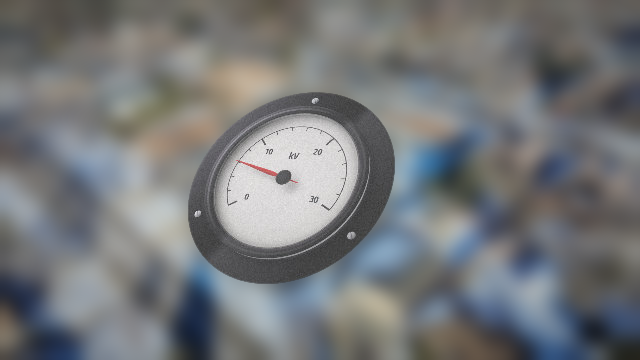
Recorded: 6 kV
